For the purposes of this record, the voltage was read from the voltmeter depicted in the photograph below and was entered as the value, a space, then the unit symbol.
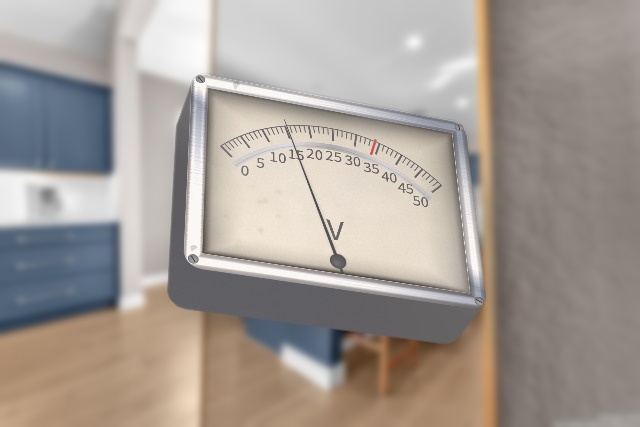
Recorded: 15 V
